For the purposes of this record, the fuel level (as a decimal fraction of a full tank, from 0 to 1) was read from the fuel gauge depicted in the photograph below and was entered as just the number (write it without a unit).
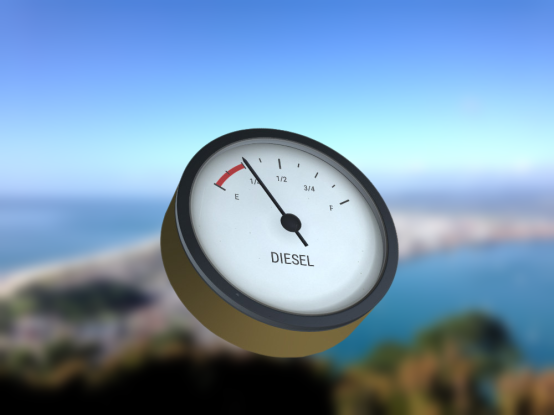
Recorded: 0.25
